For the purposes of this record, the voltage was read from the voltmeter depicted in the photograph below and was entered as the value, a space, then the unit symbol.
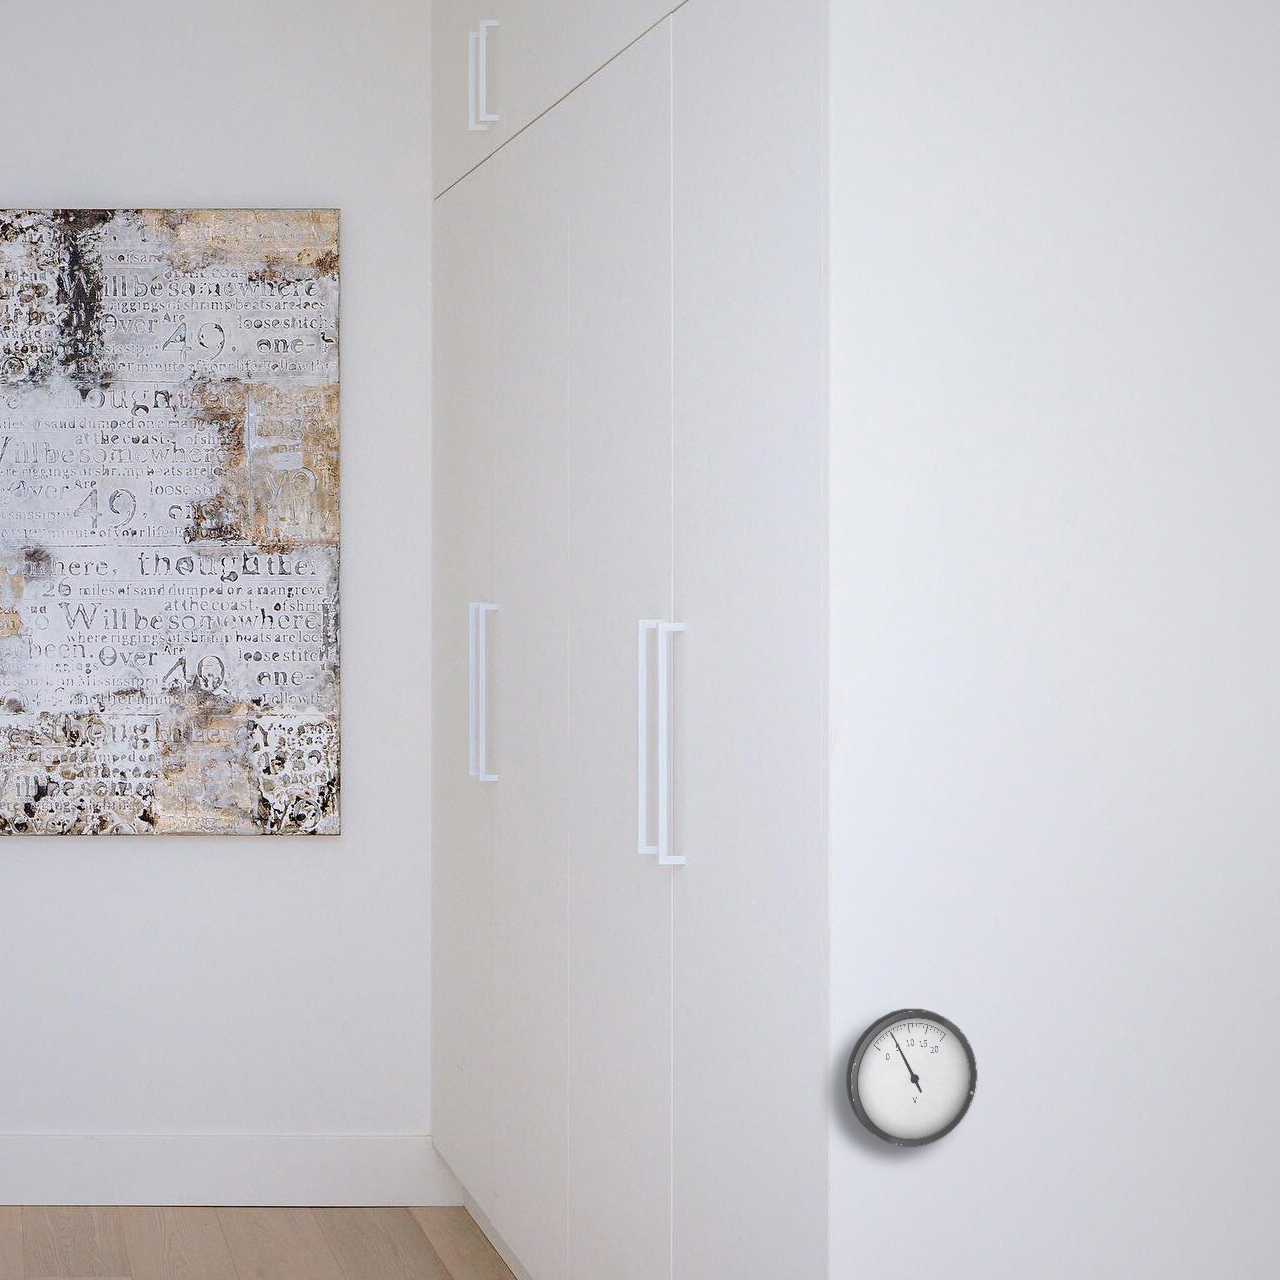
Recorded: 5 V
